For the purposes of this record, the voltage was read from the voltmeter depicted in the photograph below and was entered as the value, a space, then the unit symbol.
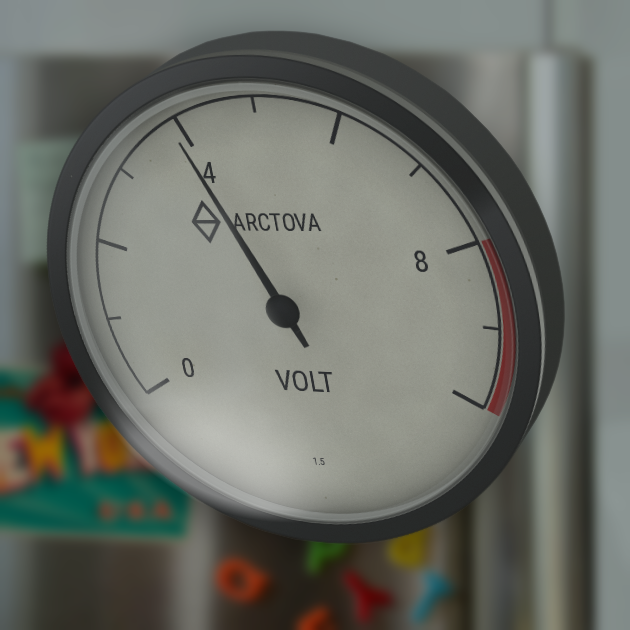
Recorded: 4 V
